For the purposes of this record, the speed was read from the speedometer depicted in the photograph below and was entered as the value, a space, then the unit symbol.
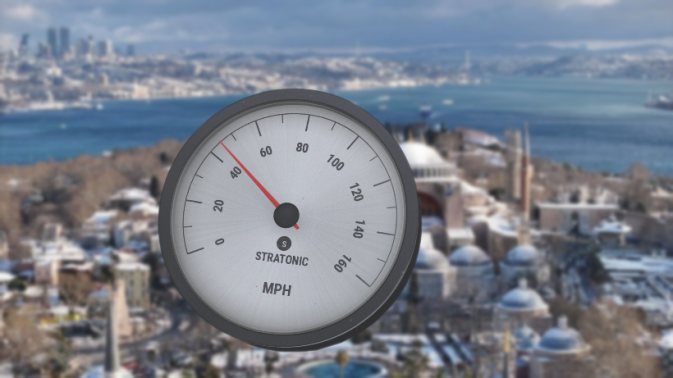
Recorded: 45 mph
